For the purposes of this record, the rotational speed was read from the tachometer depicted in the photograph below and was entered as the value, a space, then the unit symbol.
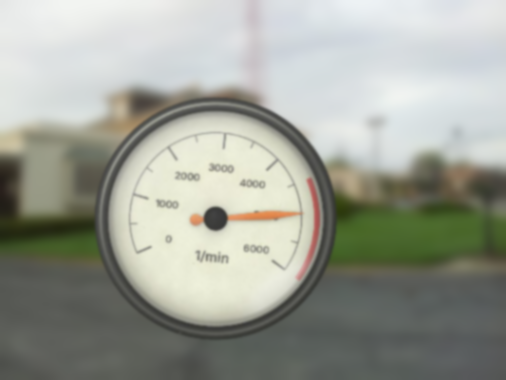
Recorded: 5000 rpm
